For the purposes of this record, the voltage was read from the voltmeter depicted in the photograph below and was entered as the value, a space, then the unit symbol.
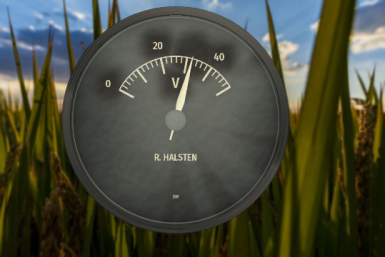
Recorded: 32 V
